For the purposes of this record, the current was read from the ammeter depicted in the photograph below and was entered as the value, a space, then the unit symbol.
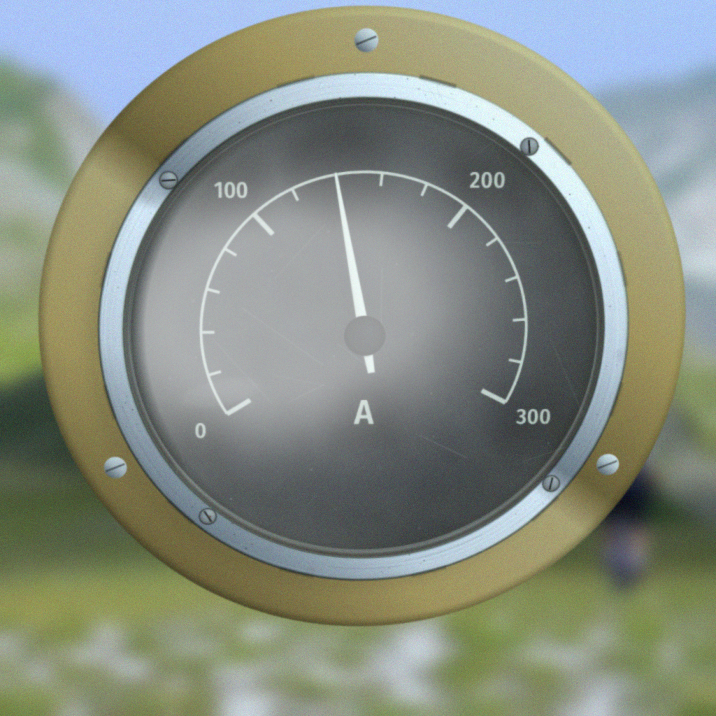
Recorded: 140 A
